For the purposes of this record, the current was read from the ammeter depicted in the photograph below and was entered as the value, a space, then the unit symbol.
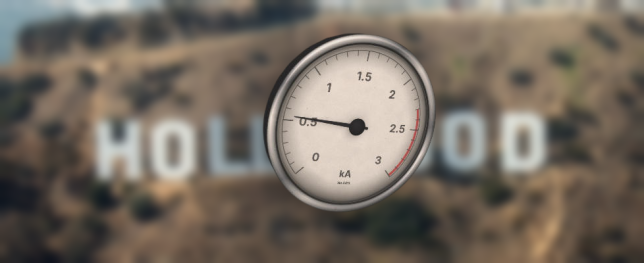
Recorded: 0.55 kA
